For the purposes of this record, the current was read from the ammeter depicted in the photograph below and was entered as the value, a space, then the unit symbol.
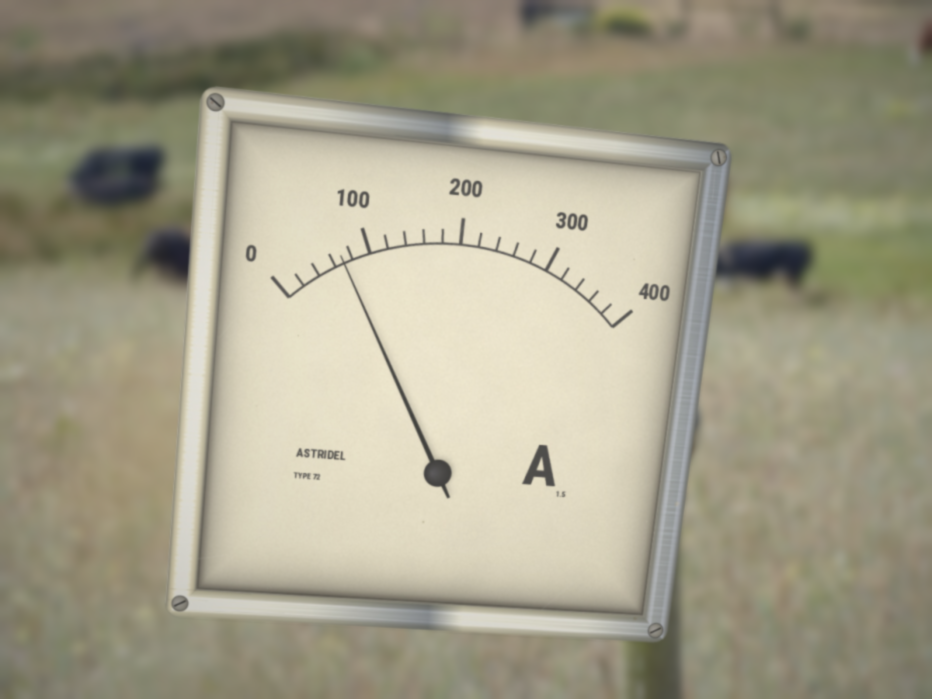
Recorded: 70 A
